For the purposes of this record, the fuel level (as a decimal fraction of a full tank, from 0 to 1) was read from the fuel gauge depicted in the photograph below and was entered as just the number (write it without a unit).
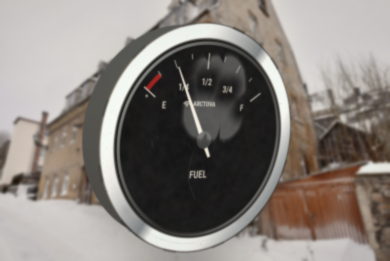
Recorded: 0.25
